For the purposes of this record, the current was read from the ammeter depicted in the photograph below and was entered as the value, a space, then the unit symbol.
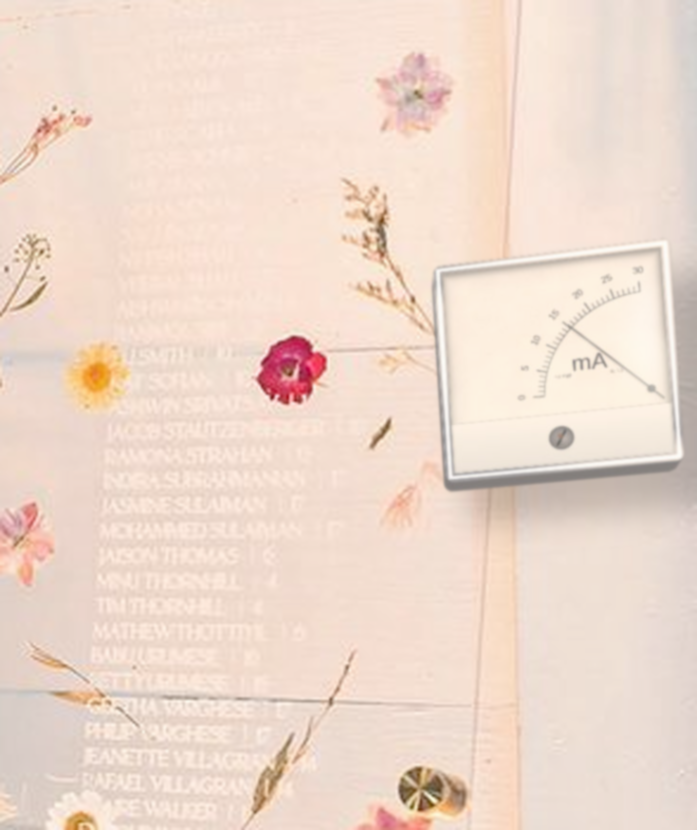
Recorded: 15 mA
